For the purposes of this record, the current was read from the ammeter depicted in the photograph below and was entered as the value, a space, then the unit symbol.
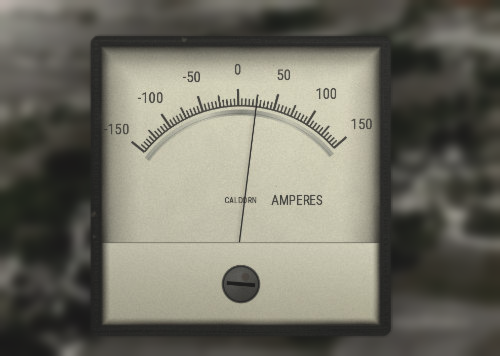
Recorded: 25 A
